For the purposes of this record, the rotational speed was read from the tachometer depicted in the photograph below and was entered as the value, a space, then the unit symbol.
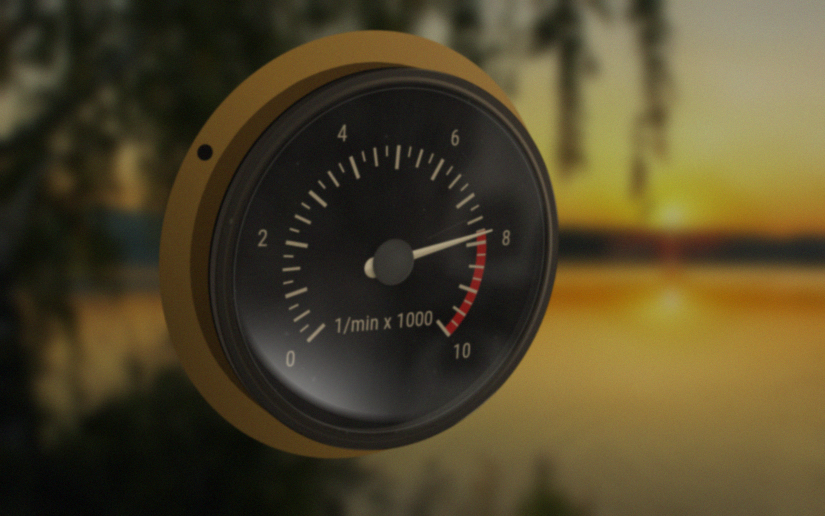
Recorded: 7750 rpm
